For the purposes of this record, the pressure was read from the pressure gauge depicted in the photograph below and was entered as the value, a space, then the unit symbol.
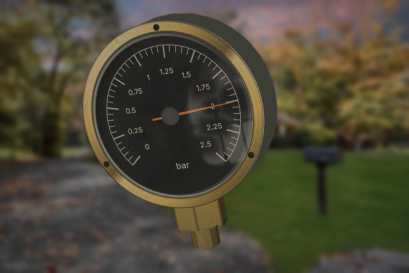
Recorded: 2 bar
